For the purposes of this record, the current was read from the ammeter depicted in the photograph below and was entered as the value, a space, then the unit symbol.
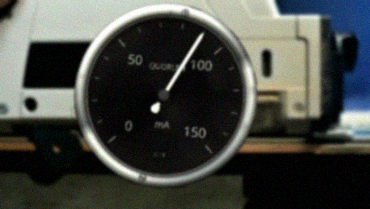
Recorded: 90 mA
